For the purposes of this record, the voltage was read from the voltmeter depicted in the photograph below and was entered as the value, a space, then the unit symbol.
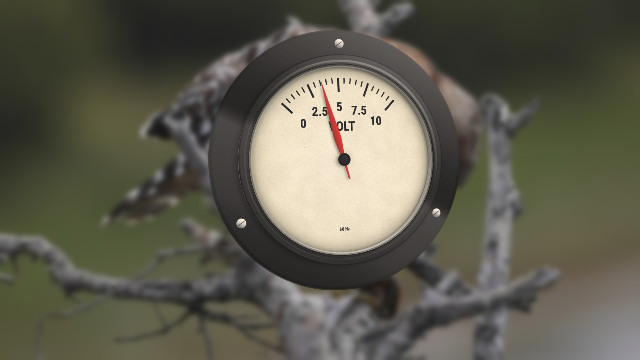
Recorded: 3.5 V
